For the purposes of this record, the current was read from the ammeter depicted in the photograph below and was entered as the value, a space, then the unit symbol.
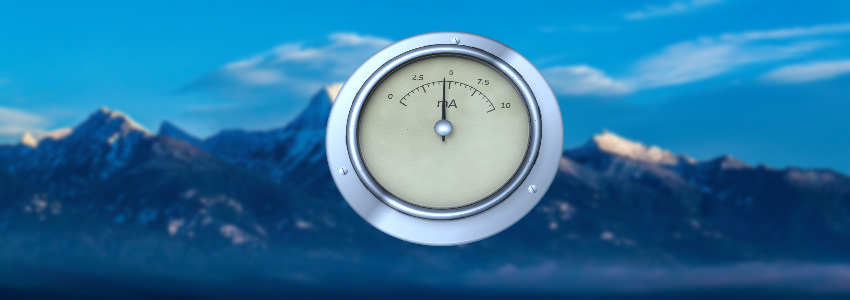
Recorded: 4.5 mA
